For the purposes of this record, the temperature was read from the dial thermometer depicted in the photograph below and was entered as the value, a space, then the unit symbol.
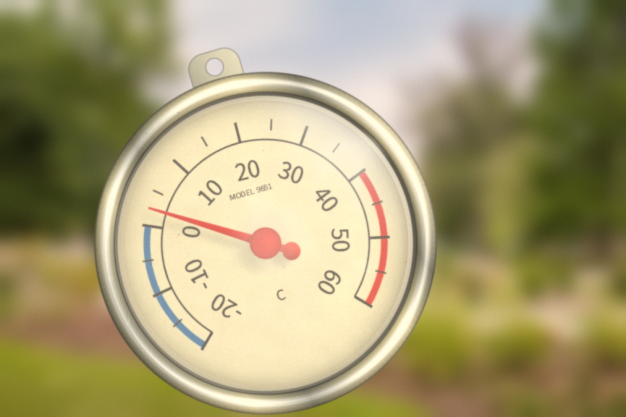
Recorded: 2.5 °C
